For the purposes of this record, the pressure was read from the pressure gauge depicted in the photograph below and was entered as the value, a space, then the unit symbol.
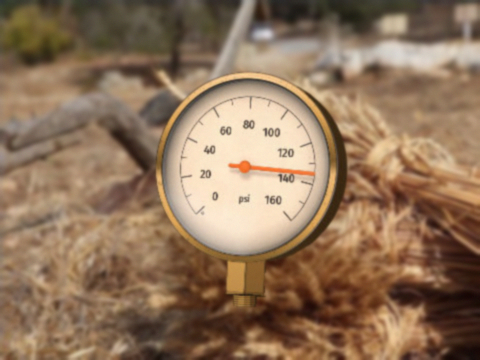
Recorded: 135 psi
